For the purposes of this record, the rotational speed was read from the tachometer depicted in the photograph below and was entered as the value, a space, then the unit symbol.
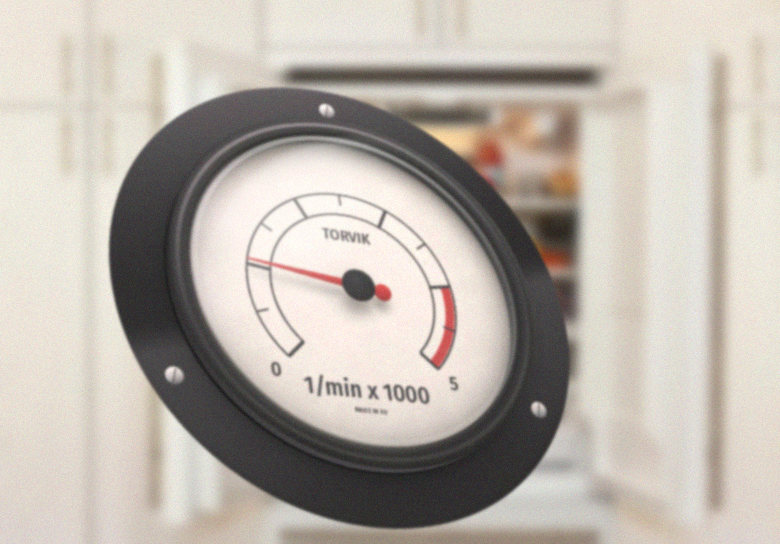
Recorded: 1000 rpm
